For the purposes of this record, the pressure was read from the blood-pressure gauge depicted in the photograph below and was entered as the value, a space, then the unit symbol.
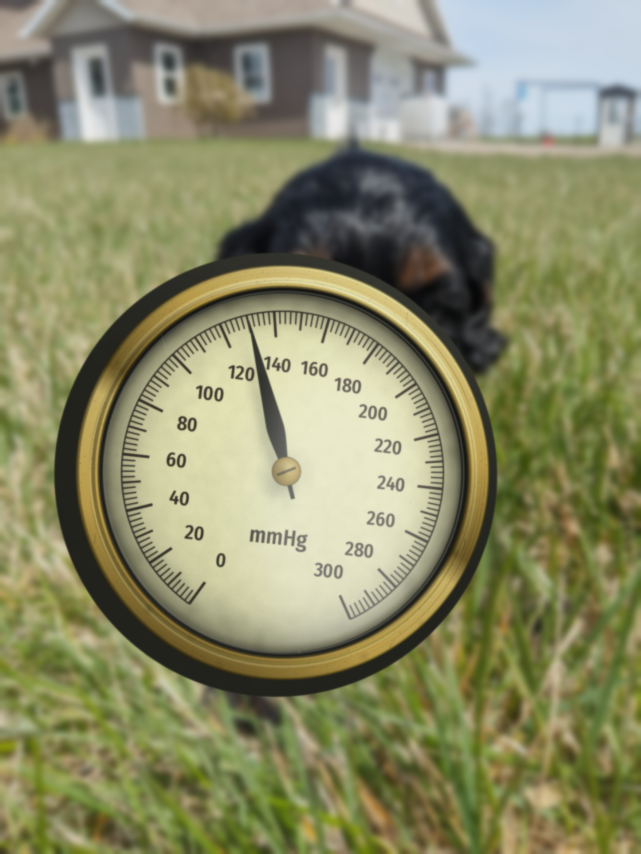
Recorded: 130 mmHg
